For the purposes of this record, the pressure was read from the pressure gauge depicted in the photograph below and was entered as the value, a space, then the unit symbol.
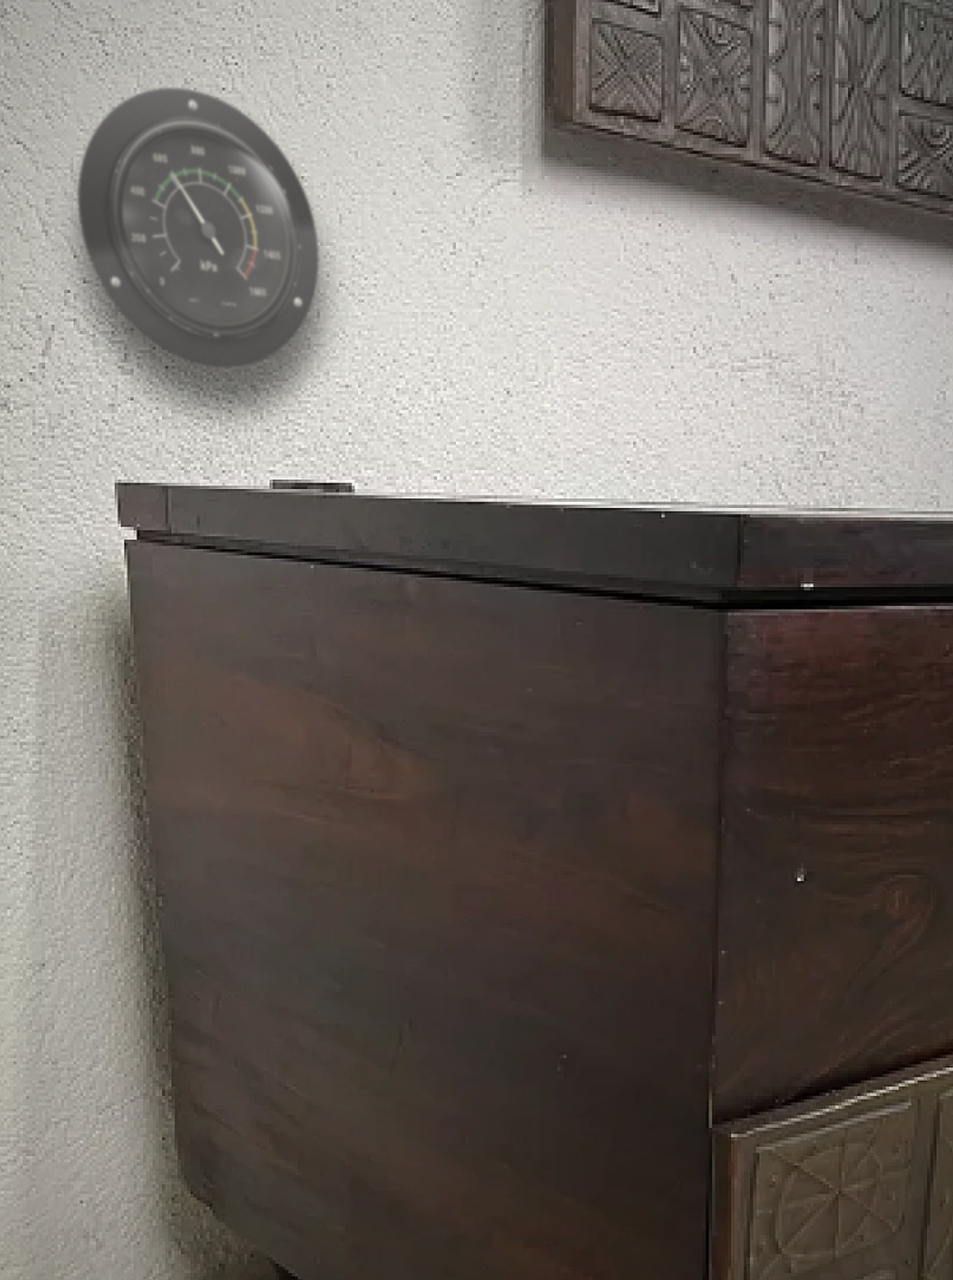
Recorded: 600 kPa
